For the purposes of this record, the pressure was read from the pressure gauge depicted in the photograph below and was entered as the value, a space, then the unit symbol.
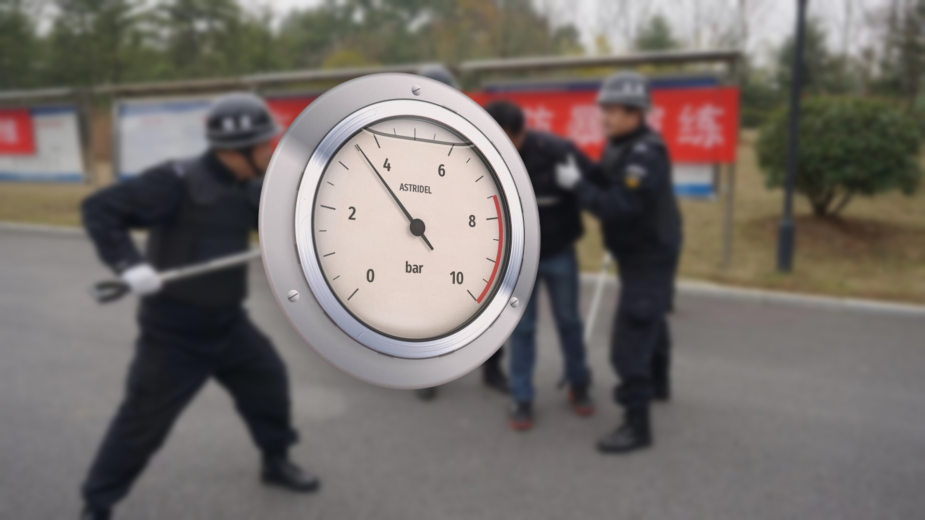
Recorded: 3.5 bar
